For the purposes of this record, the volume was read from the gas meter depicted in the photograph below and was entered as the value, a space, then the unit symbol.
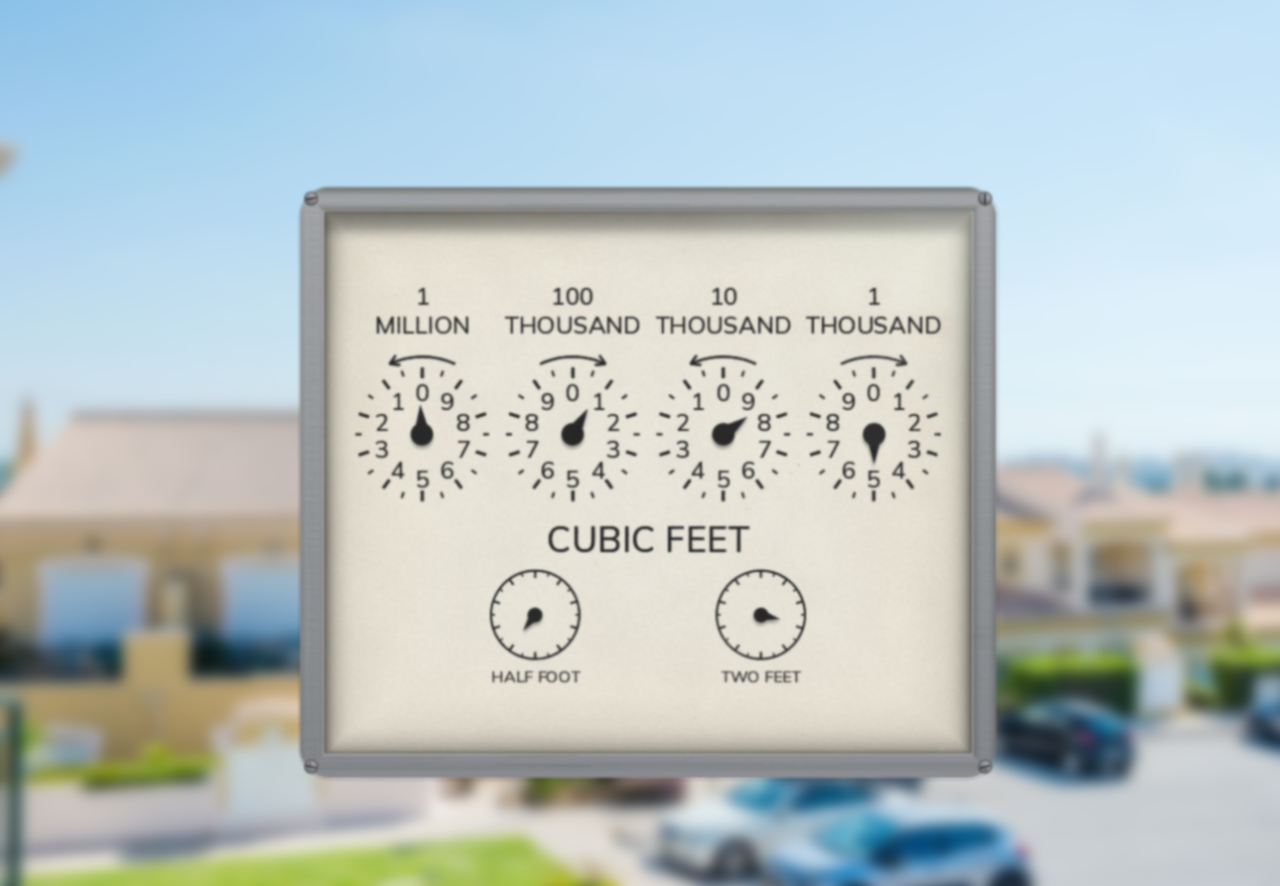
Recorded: 8500 ft³
